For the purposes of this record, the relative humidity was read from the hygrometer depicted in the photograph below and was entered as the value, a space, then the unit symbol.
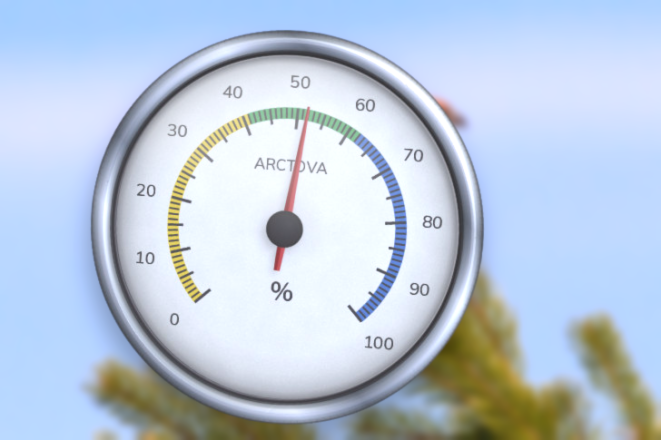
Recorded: 52 %
